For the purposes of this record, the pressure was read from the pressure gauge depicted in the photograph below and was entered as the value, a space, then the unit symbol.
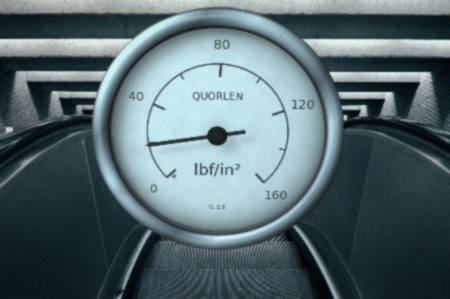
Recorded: 20 psi
